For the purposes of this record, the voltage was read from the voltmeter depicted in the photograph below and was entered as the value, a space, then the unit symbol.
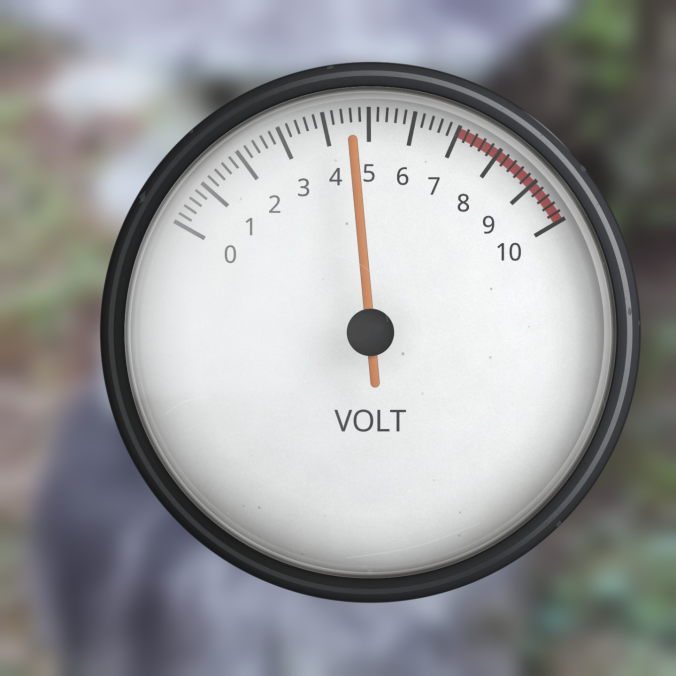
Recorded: 4.6 V
